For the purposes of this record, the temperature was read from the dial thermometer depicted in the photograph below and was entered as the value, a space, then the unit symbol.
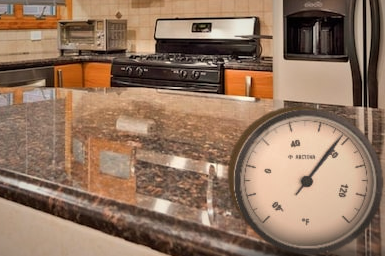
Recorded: 75 °F
